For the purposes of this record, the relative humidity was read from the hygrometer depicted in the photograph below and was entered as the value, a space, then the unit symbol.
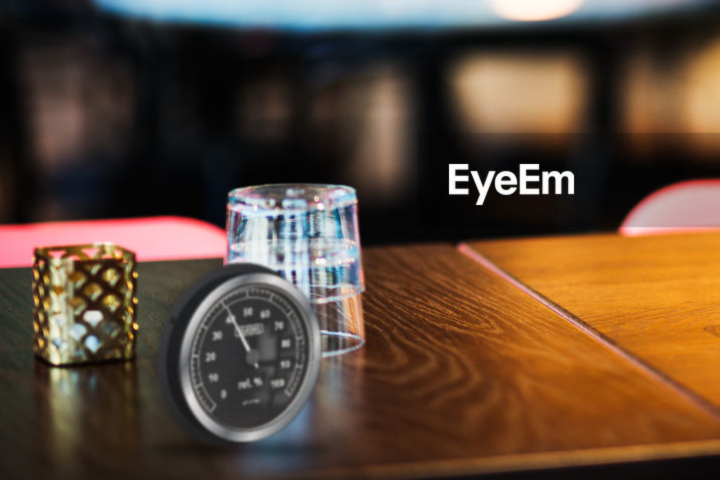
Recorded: 40 %
